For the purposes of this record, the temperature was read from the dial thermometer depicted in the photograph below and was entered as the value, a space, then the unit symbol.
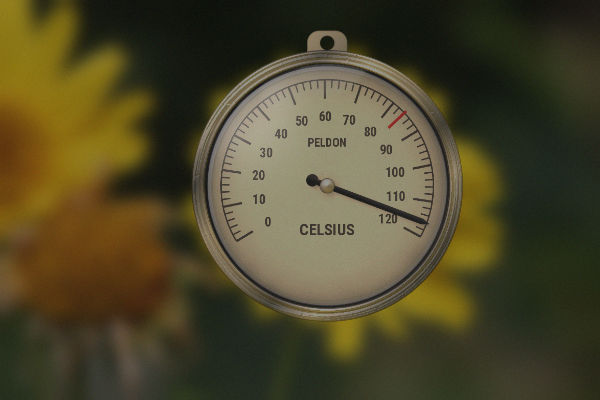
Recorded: 116 °C
